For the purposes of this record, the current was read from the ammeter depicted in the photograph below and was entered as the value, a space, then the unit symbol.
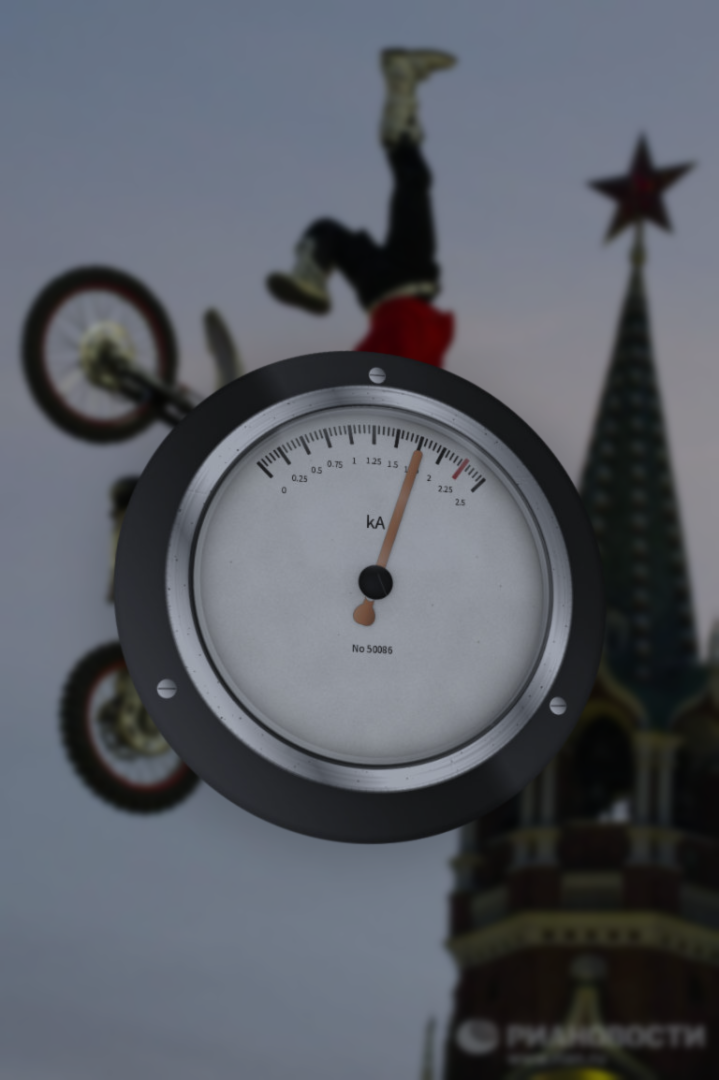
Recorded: 1.75 kA
